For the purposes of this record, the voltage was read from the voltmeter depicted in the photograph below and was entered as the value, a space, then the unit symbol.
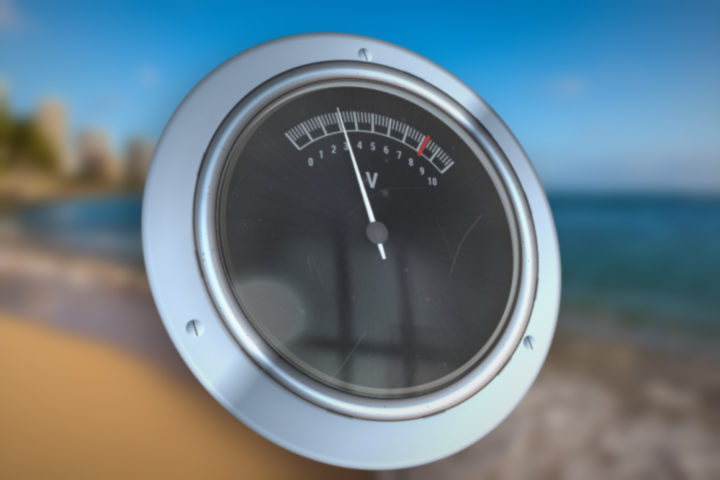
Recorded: 3 V
